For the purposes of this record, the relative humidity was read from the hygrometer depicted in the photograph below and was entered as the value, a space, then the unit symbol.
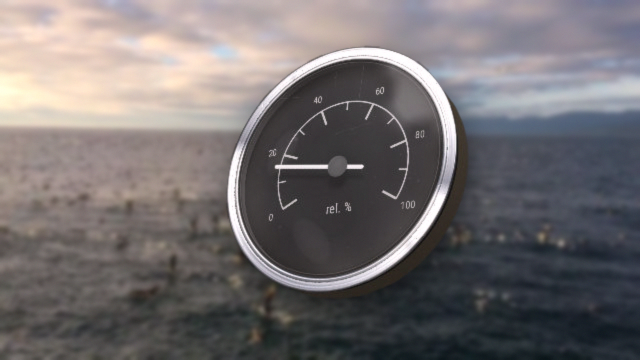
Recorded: 15 %
